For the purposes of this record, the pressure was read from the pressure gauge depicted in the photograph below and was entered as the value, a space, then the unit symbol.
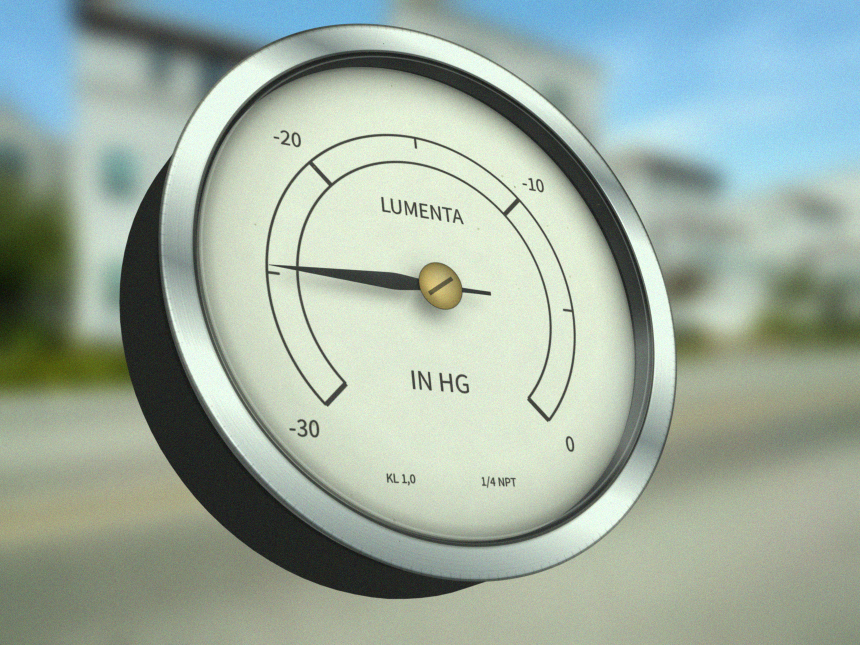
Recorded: -25 inHg
